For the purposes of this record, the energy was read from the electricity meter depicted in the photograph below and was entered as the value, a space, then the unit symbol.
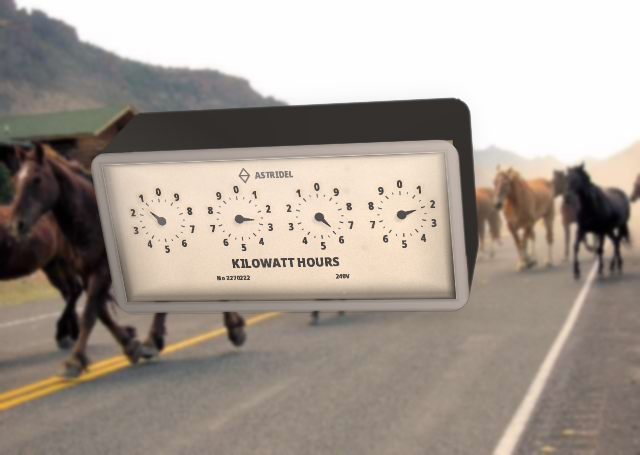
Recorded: 1262 kWh
